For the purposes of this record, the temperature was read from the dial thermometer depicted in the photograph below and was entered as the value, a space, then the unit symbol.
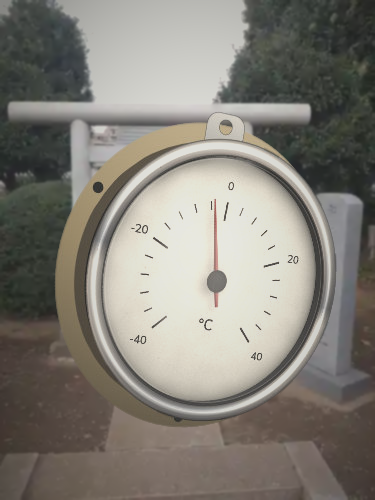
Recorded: -4 °C
